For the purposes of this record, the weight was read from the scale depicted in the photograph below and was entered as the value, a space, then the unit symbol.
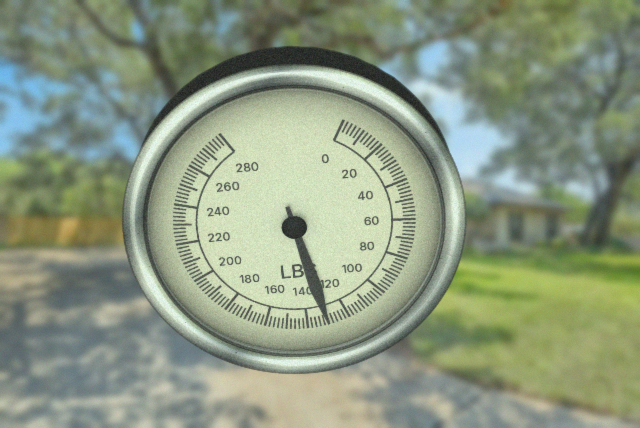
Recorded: 130 lb
